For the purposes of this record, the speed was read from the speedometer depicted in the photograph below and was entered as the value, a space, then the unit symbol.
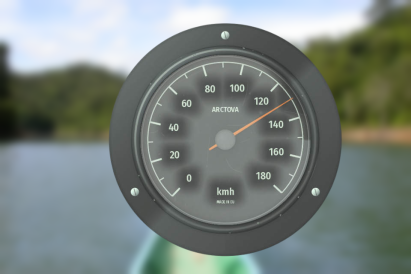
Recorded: 130 km/h
